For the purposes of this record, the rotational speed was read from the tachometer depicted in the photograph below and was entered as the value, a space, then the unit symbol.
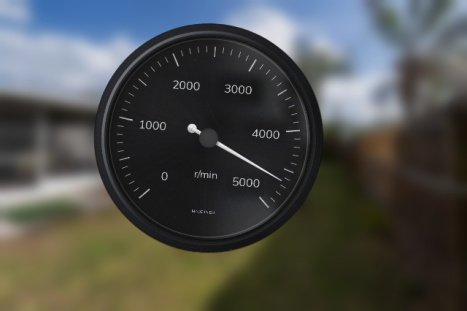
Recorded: 4650 rpm
